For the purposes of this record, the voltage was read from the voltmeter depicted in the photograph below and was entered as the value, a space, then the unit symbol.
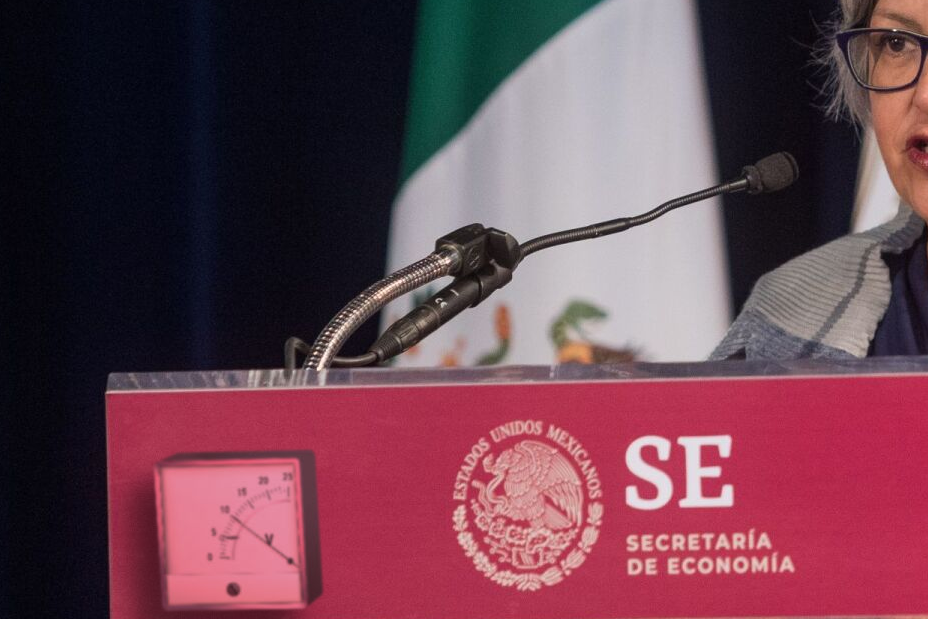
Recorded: 10 V
